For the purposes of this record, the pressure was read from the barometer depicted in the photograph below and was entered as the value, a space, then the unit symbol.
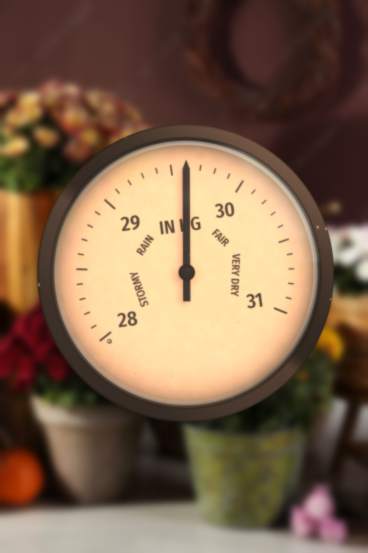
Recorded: 29.6 inHg
